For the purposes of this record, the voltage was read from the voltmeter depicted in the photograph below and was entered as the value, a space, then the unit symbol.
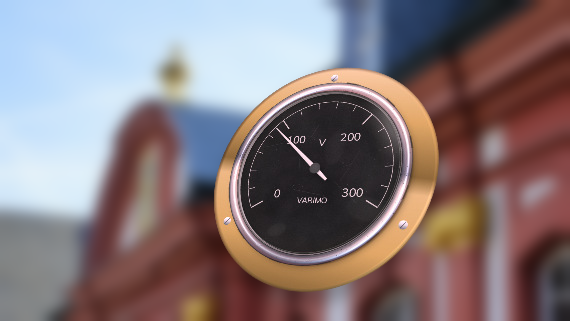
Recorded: 90 V
